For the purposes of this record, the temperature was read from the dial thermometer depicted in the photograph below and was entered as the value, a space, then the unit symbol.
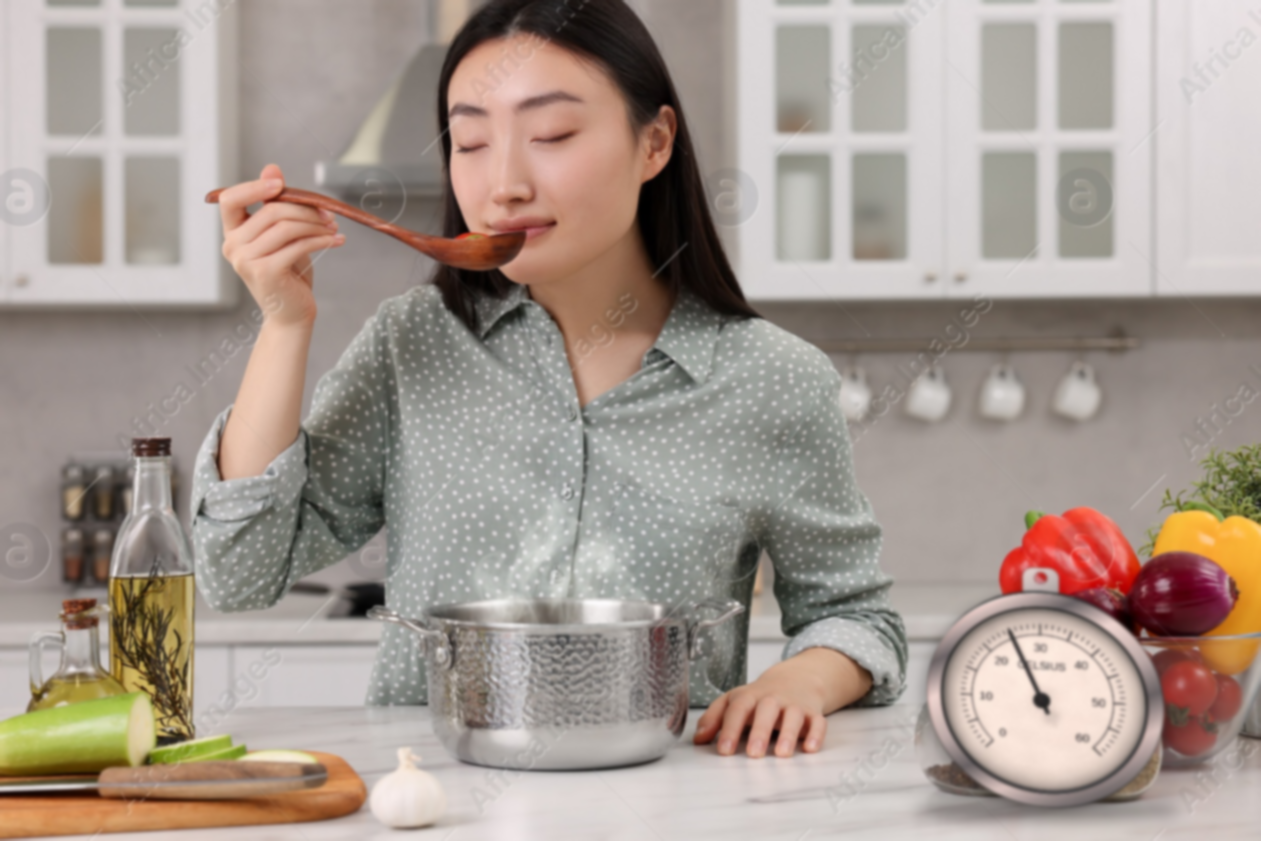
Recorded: 25 °C
